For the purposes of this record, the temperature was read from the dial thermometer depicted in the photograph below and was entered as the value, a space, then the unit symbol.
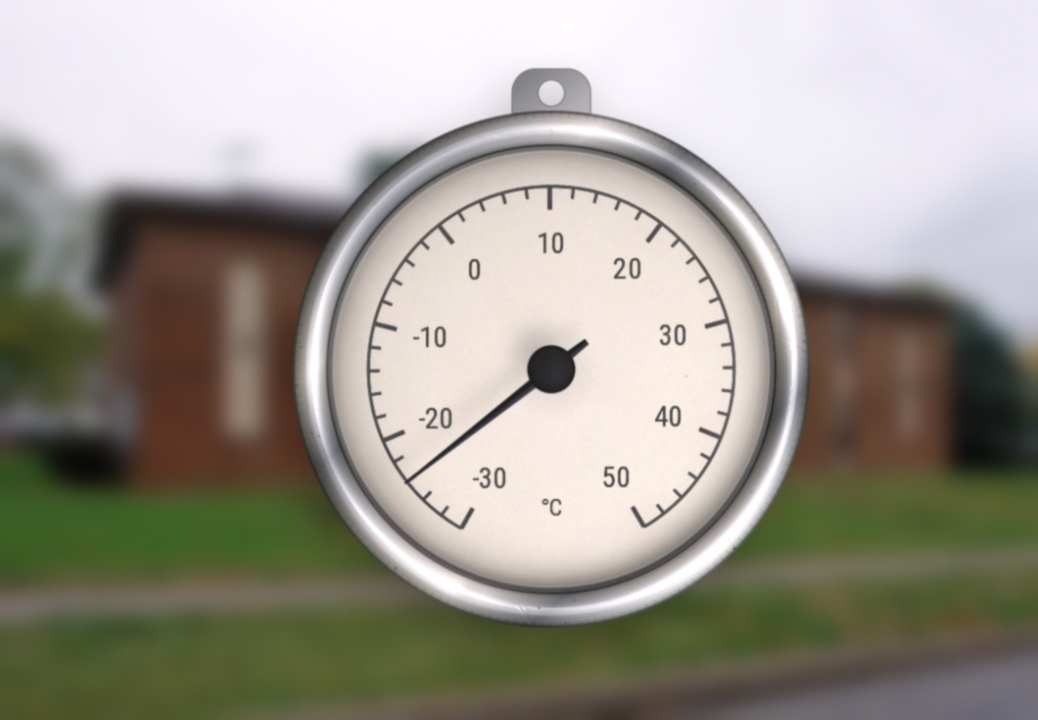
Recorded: -24 °C
